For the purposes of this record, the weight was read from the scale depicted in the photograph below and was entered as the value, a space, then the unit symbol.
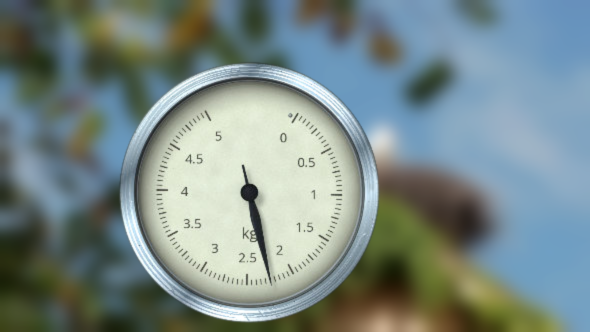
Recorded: 2.25 kg
